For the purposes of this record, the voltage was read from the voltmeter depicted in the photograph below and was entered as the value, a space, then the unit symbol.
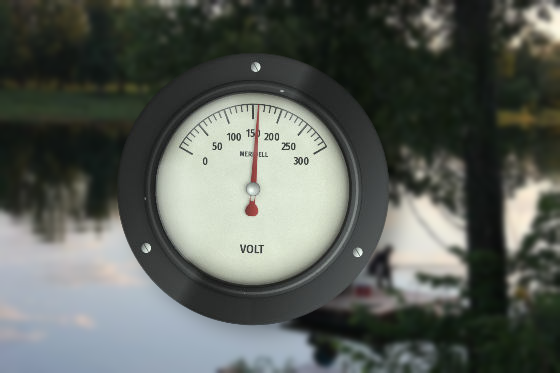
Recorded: 160 V
